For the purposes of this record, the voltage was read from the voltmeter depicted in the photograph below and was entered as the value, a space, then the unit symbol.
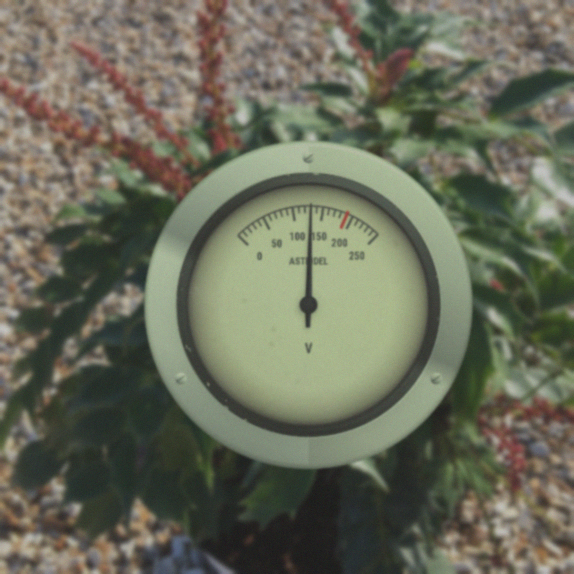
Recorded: 130 V
